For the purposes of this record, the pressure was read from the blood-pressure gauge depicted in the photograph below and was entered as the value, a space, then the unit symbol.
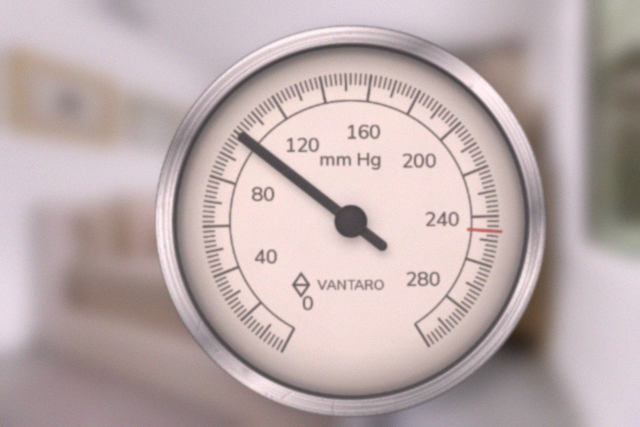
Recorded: 100 mmHg
